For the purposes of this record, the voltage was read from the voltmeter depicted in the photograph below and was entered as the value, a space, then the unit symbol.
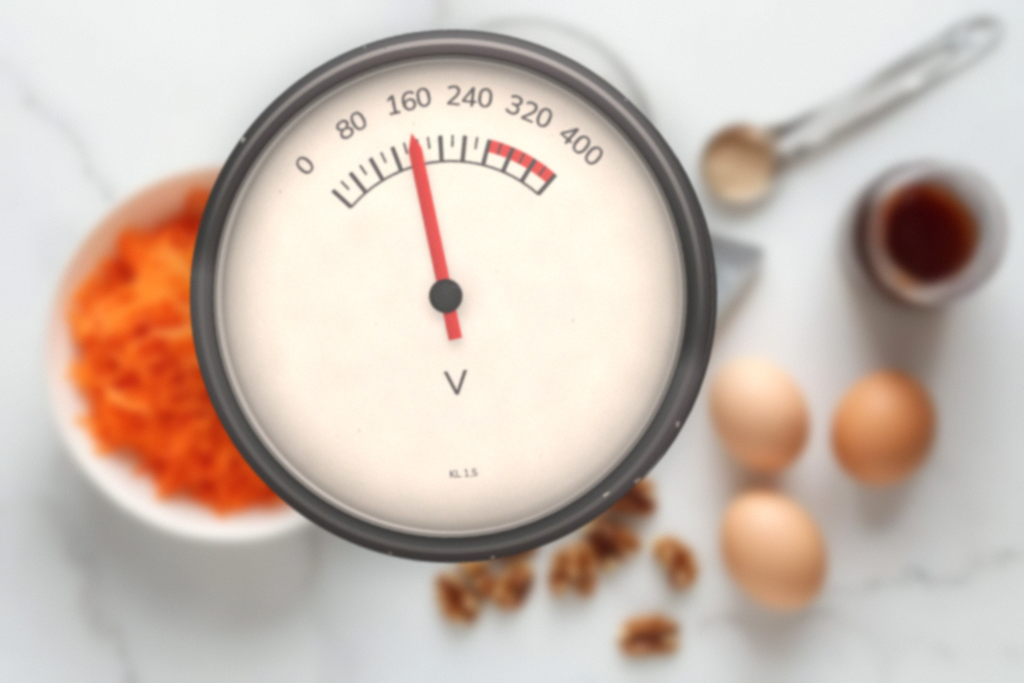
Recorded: 160 V
